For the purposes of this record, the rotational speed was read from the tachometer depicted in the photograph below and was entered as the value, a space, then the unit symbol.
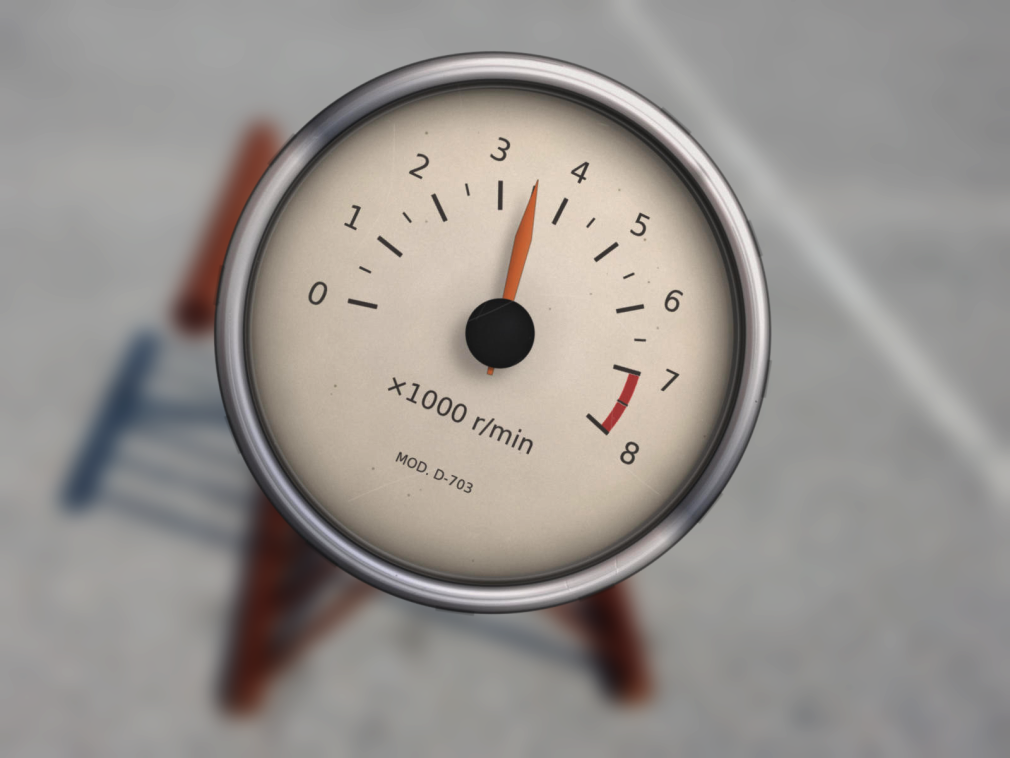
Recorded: 3500 rpm
